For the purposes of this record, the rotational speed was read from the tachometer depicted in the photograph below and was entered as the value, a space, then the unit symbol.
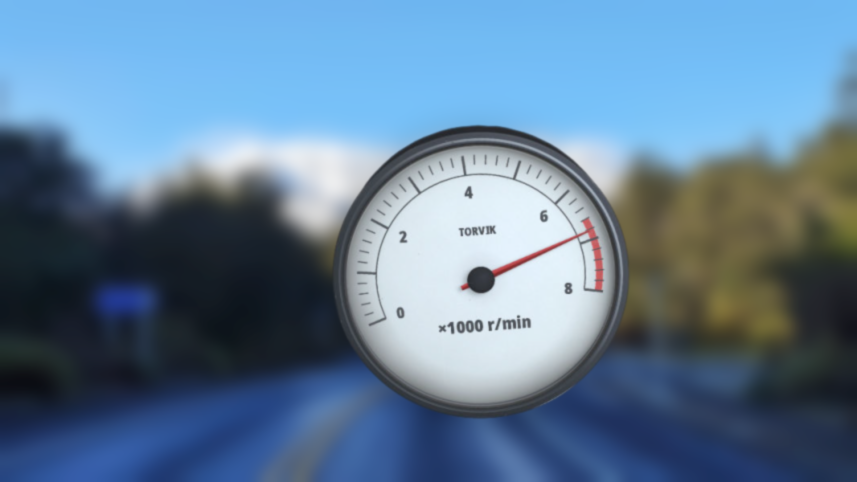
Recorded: 6800 rpm
